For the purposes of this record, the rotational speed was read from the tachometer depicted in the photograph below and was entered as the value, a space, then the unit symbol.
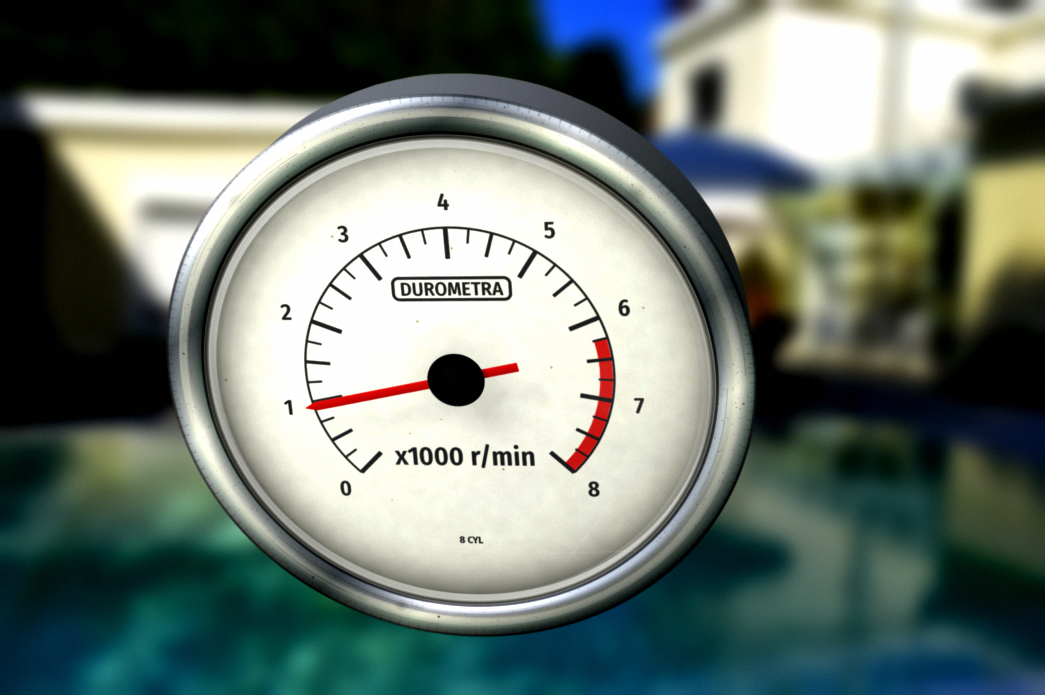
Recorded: 1000 rpm
